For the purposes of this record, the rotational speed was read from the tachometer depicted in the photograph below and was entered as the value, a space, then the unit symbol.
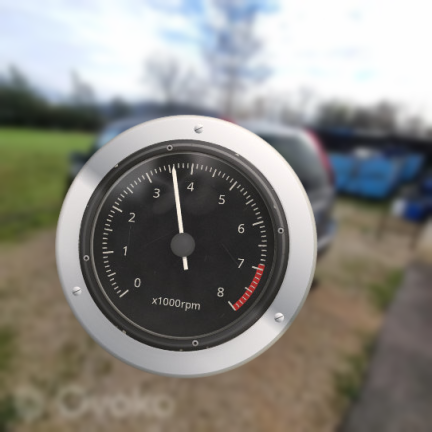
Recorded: 3600 rpm
